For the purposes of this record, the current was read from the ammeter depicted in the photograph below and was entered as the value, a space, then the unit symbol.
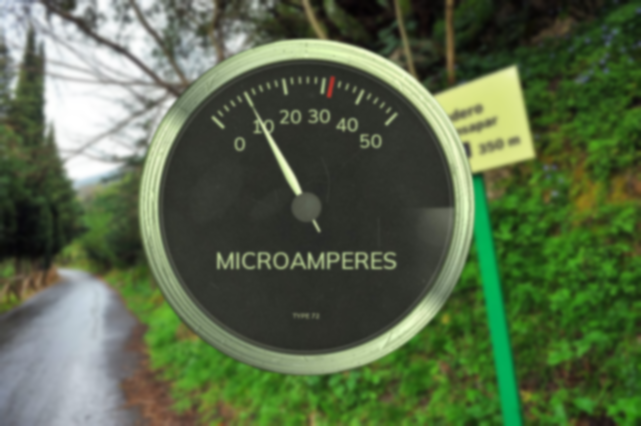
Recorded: 10 µA
